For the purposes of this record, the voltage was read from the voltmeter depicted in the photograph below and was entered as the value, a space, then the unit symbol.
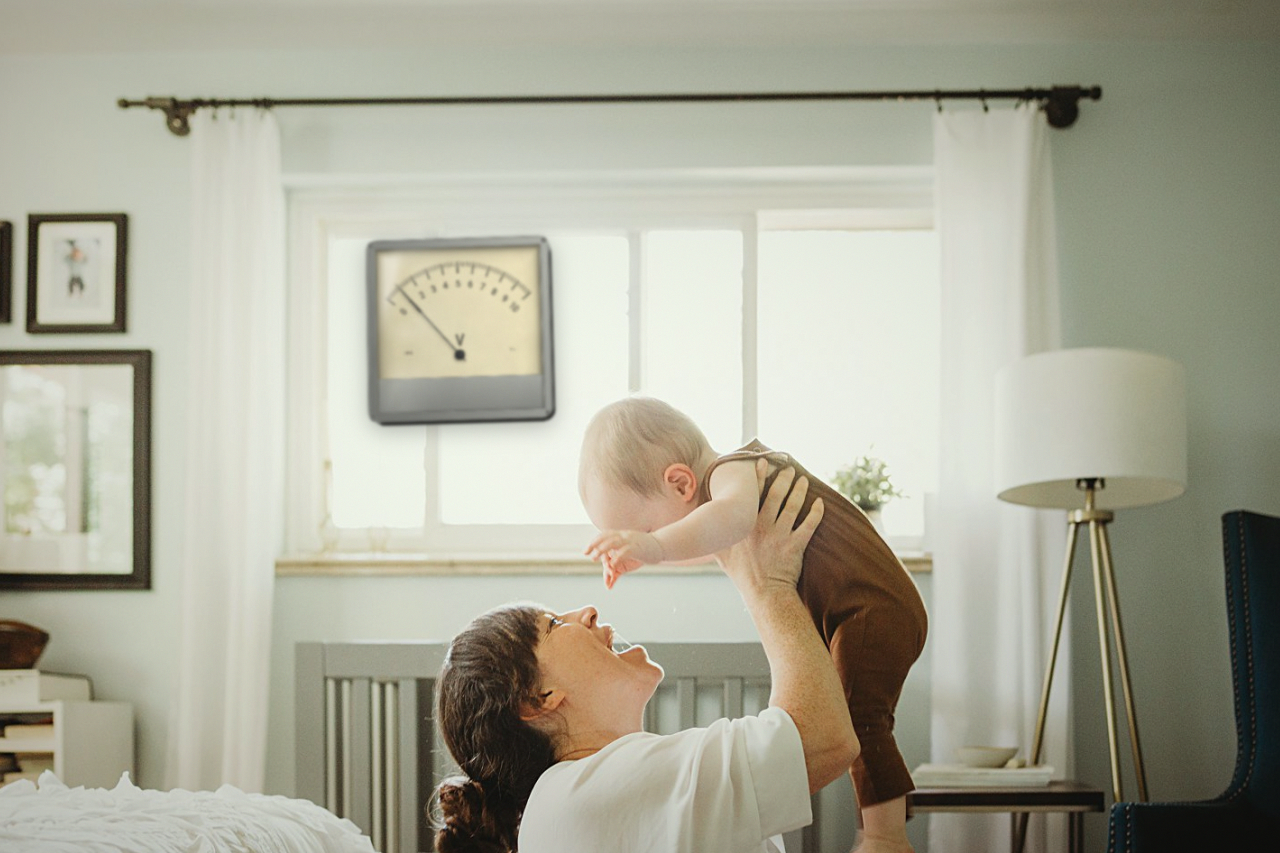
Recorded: 1 V
